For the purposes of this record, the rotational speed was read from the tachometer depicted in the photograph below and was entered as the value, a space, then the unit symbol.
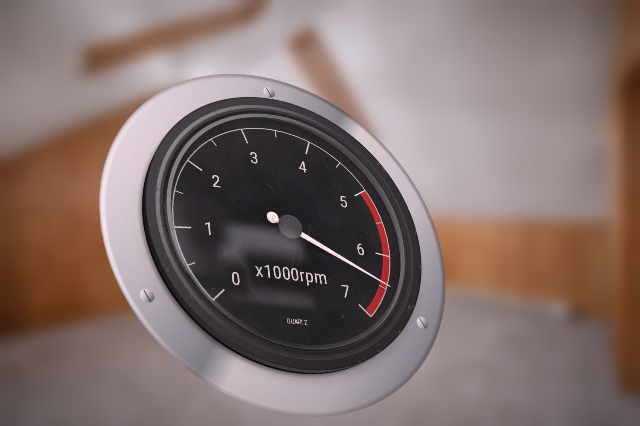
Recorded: 6500 rpm
